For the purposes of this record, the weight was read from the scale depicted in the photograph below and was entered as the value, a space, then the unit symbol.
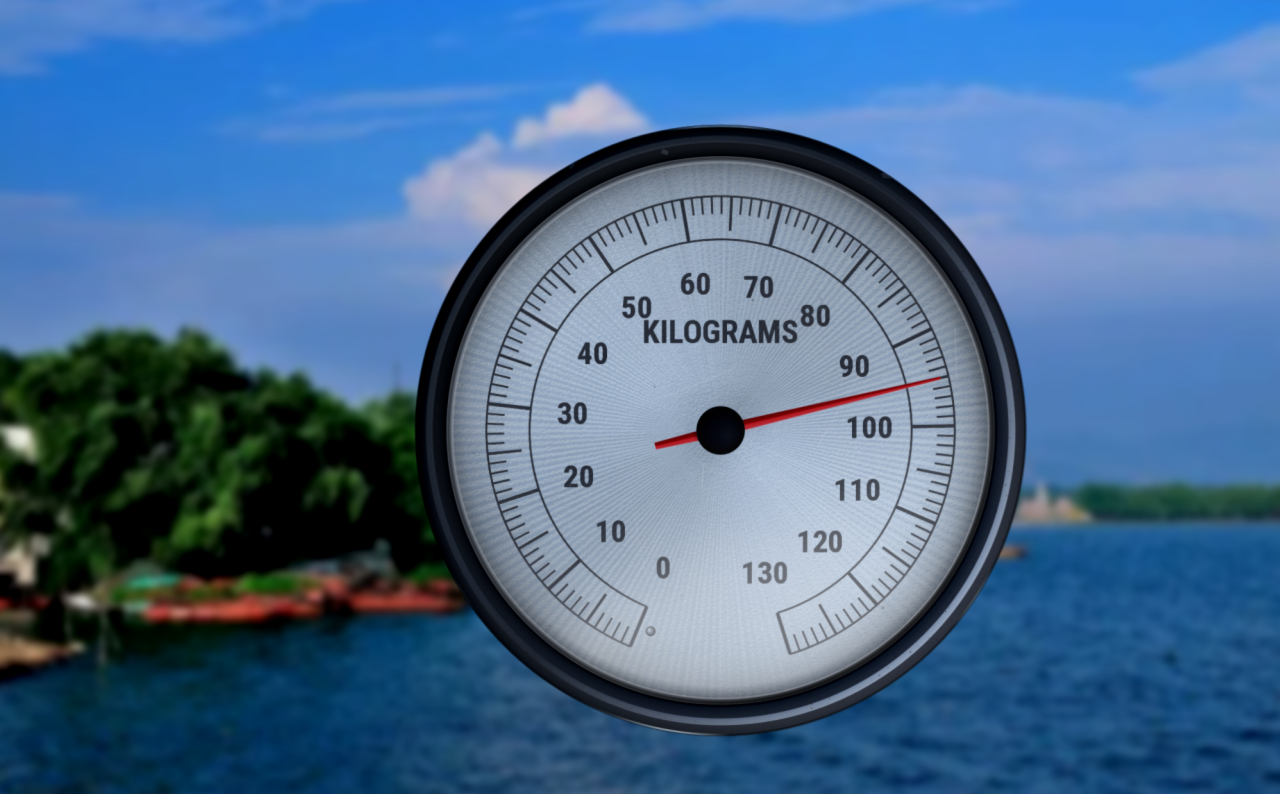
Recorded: 95 kg
